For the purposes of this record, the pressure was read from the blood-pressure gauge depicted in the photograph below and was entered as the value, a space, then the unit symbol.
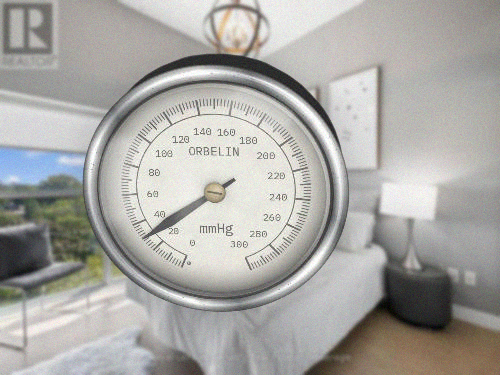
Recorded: 30 mmHg
